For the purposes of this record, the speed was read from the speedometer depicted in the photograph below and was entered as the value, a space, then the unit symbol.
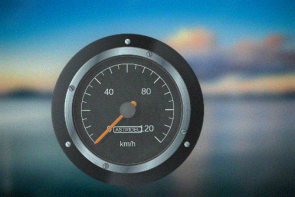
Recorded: 0 km/h
